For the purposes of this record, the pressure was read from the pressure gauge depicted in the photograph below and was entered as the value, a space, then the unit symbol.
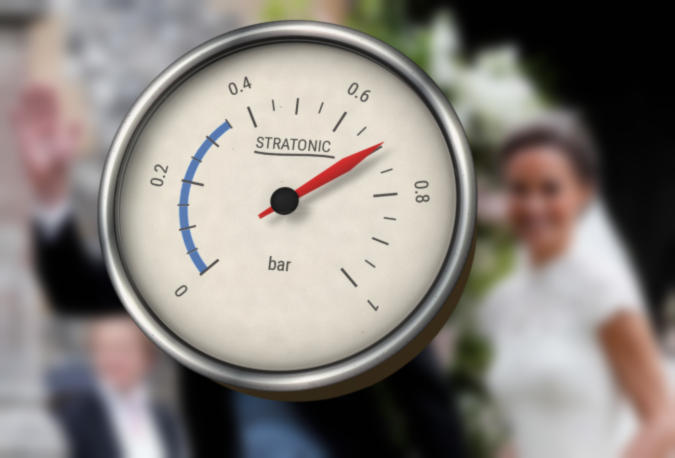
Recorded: 0.7 bar
